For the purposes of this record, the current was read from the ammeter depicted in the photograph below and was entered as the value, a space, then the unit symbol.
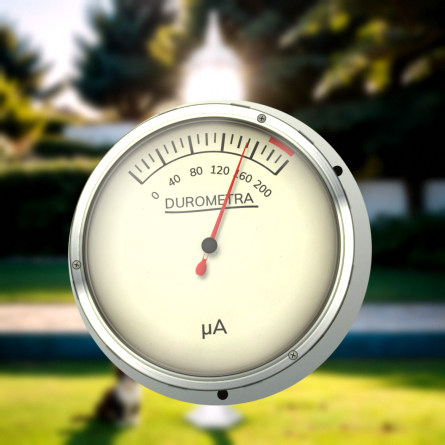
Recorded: 150 µA
